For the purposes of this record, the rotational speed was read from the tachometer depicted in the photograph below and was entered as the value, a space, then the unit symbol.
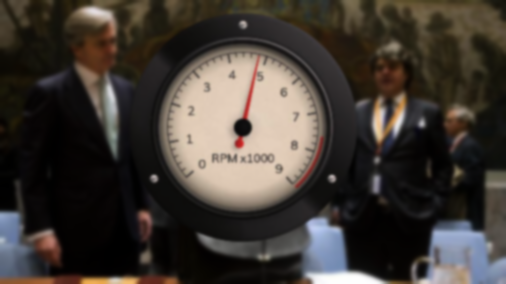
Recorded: 4800 rpm
